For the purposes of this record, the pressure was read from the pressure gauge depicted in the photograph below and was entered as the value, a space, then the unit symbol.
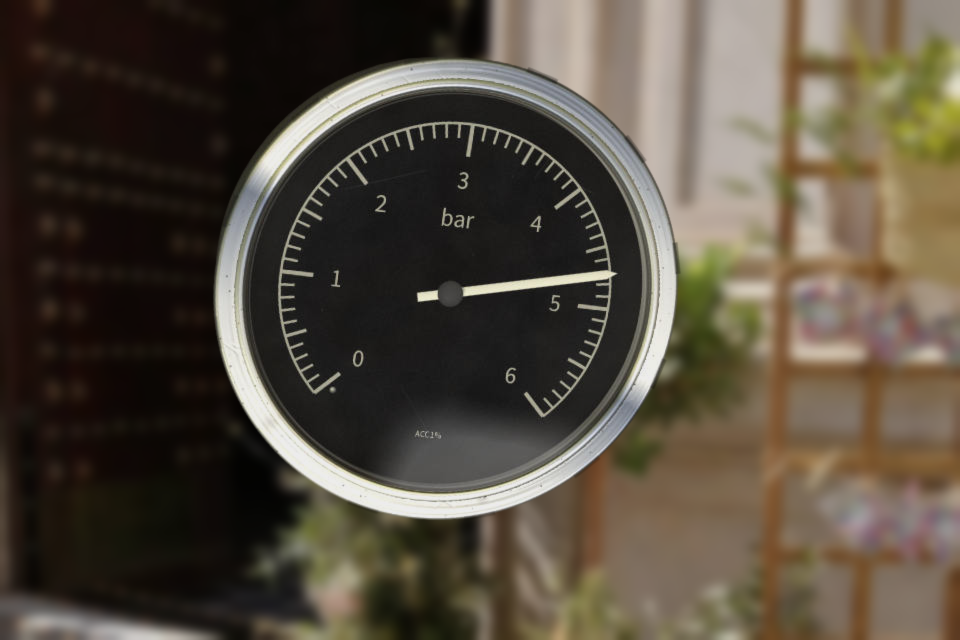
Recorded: 4.7 bar
